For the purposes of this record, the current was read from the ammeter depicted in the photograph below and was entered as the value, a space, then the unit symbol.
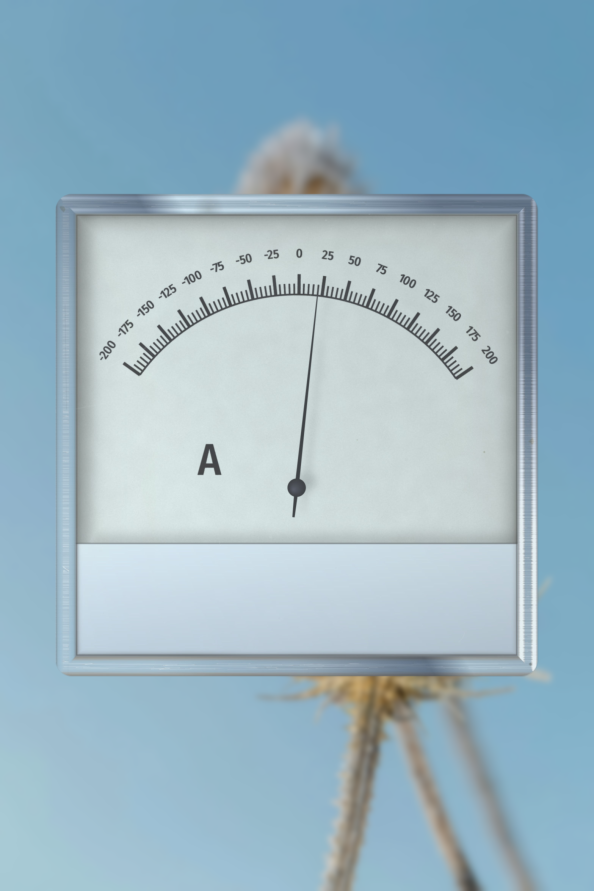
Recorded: 20 A
